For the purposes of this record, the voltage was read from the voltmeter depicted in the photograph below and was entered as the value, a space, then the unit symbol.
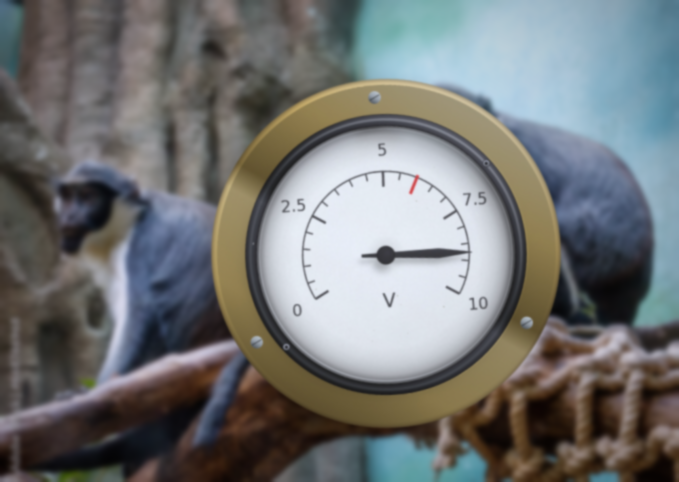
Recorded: 8.75 V
